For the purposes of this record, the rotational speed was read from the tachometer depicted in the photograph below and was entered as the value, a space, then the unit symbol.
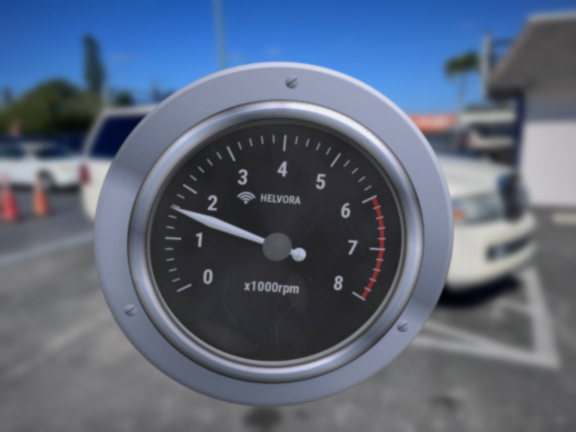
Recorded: 1600 rpm
